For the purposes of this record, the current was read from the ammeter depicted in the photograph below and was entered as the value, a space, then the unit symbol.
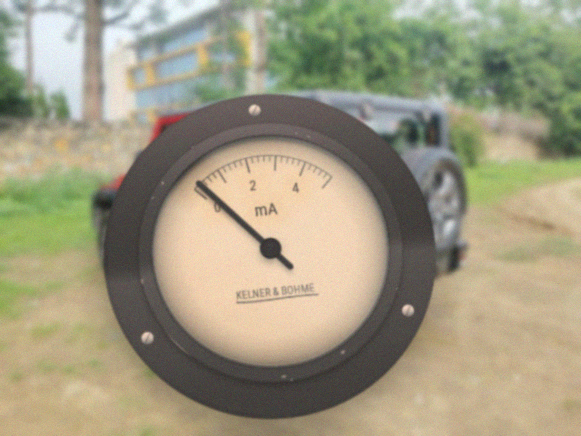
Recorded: 0.2 mA
